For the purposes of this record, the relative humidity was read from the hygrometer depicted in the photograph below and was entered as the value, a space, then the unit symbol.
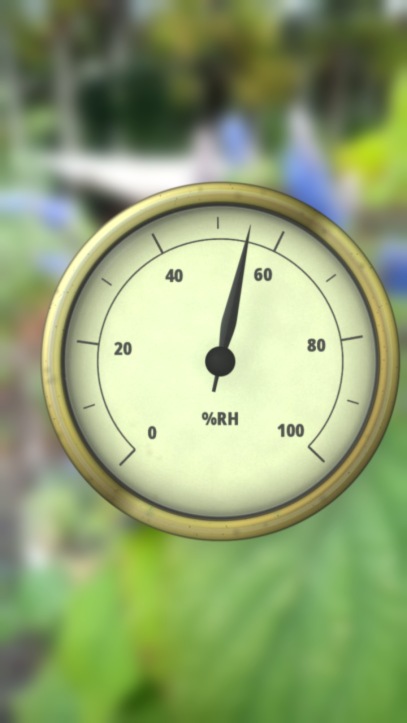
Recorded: 55 %
